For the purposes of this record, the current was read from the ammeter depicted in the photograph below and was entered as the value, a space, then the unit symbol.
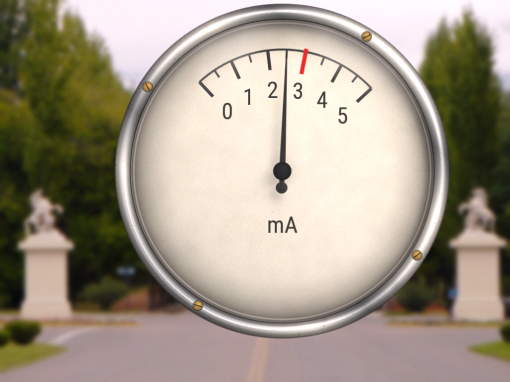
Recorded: 2.5 mA
